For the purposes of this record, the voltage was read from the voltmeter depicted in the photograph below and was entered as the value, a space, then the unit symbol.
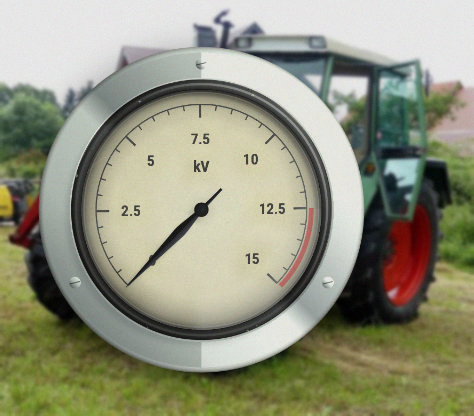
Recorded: 0 kV
